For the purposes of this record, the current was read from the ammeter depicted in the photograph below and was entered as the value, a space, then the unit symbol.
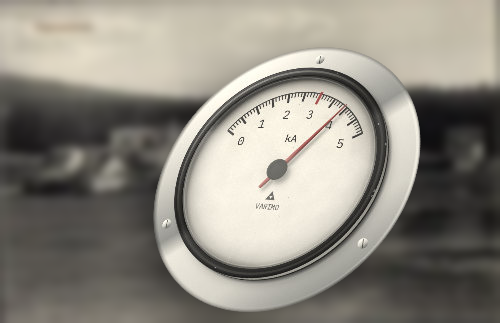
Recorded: 4 kA
